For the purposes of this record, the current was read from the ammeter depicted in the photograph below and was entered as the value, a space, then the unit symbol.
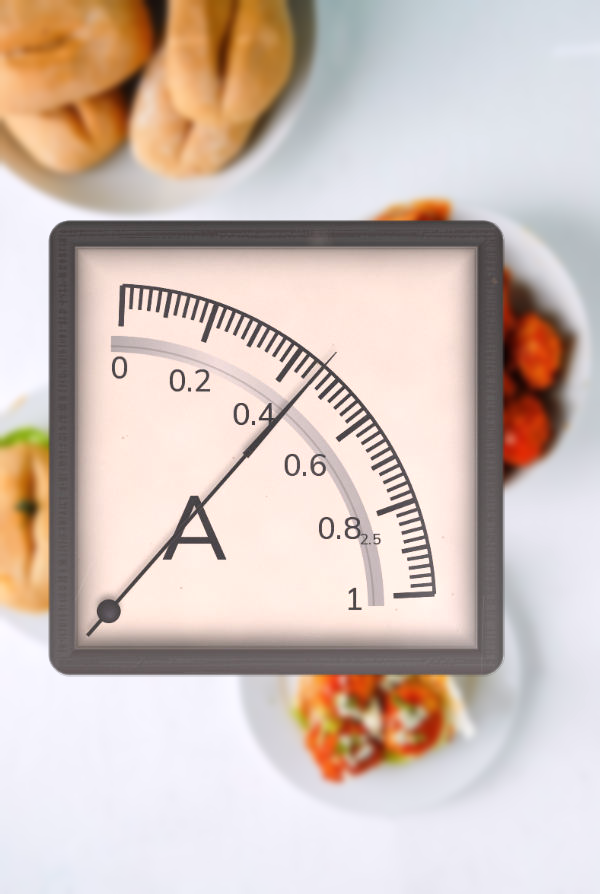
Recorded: 0.46 A
